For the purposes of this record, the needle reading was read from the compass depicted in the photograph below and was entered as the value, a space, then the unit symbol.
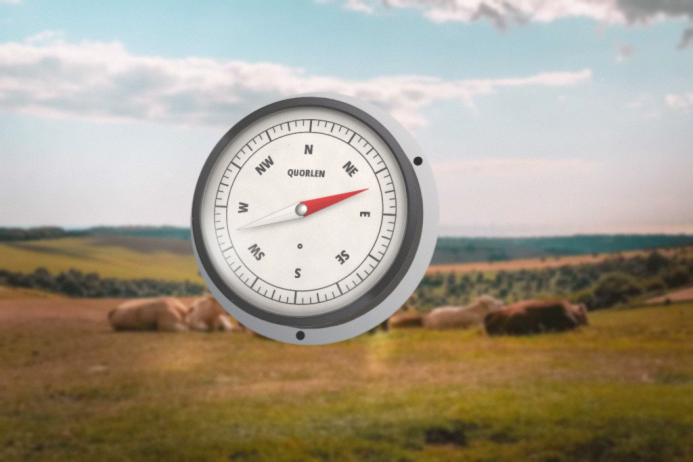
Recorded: 70 °
